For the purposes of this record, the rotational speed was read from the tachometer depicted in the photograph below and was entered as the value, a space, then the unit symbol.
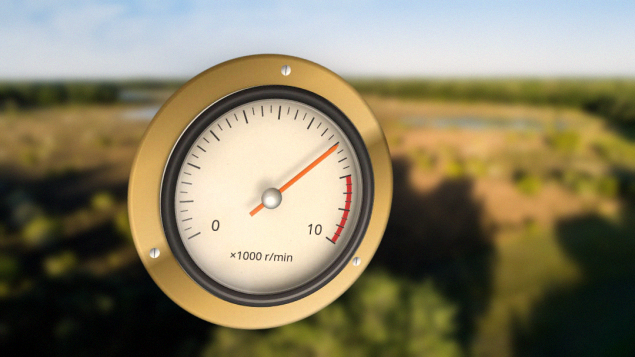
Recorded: 7000 rpm
